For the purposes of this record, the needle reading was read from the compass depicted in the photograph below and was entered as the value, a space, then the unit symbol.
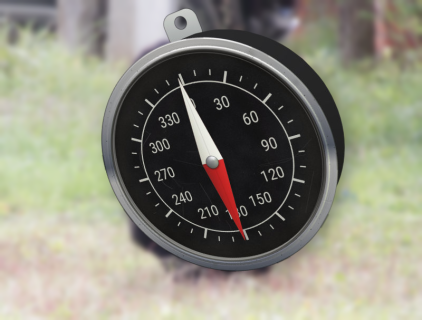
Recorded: 180 °
